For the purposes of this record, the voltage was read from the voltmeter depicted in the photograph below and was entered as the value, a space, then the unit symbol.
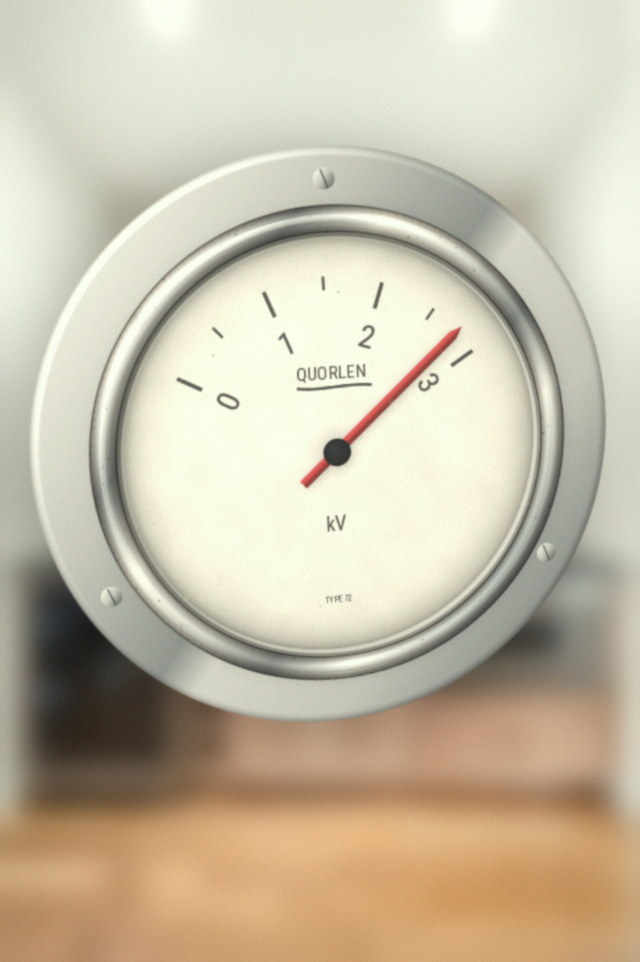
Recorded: 2.75 kV
